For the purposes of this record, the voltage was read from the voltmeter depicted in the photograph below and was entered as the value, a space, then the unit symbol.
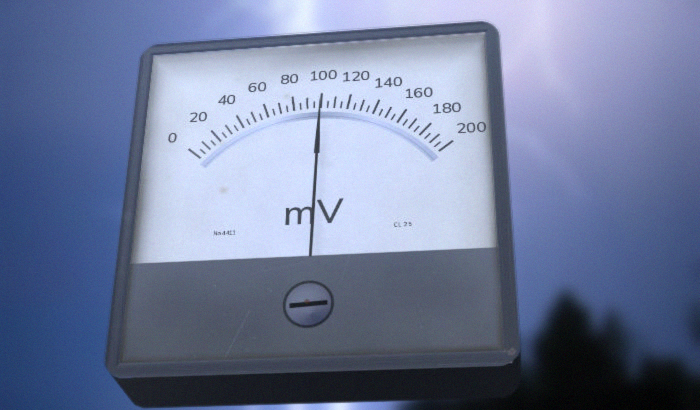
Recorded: 100 mV
